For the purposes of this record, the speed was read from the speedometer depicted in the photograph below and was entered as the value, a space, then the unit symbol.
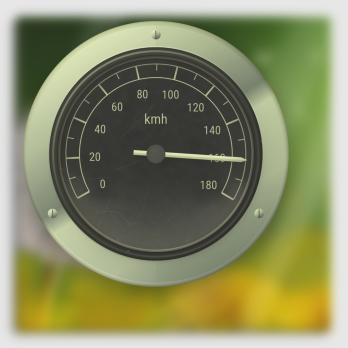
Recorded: 160 km/h
